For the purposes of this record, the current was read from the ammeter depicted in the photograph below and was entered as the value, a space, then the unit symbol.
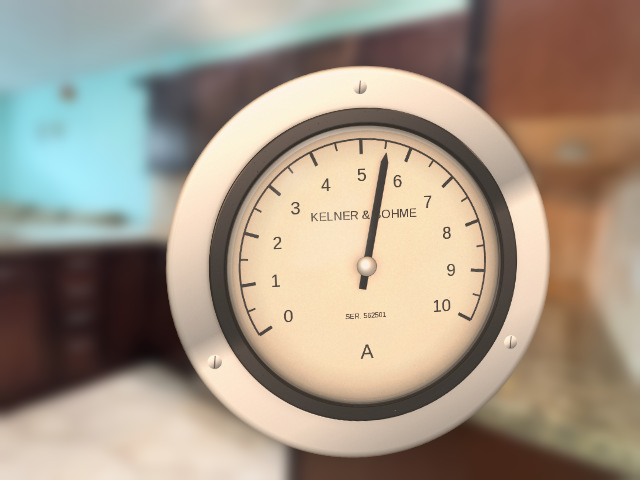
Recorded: 5.5 A
